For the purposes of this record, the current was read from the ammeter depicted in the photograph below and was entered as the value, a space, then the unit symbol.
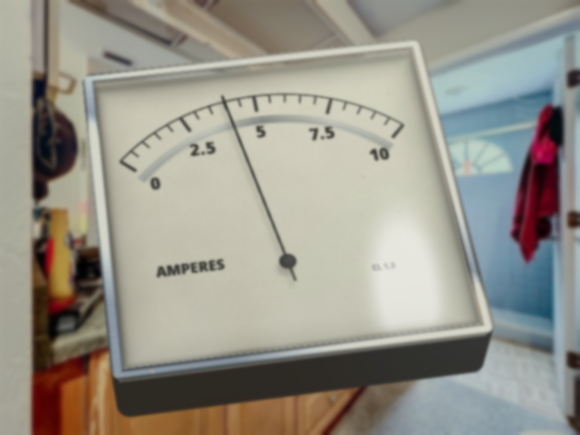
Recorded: 4 A
